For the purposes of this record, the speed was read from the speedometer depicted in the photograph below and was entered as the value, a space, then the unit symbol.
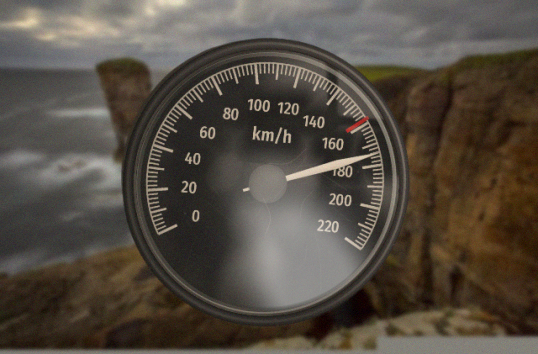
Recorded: 174 km/h
